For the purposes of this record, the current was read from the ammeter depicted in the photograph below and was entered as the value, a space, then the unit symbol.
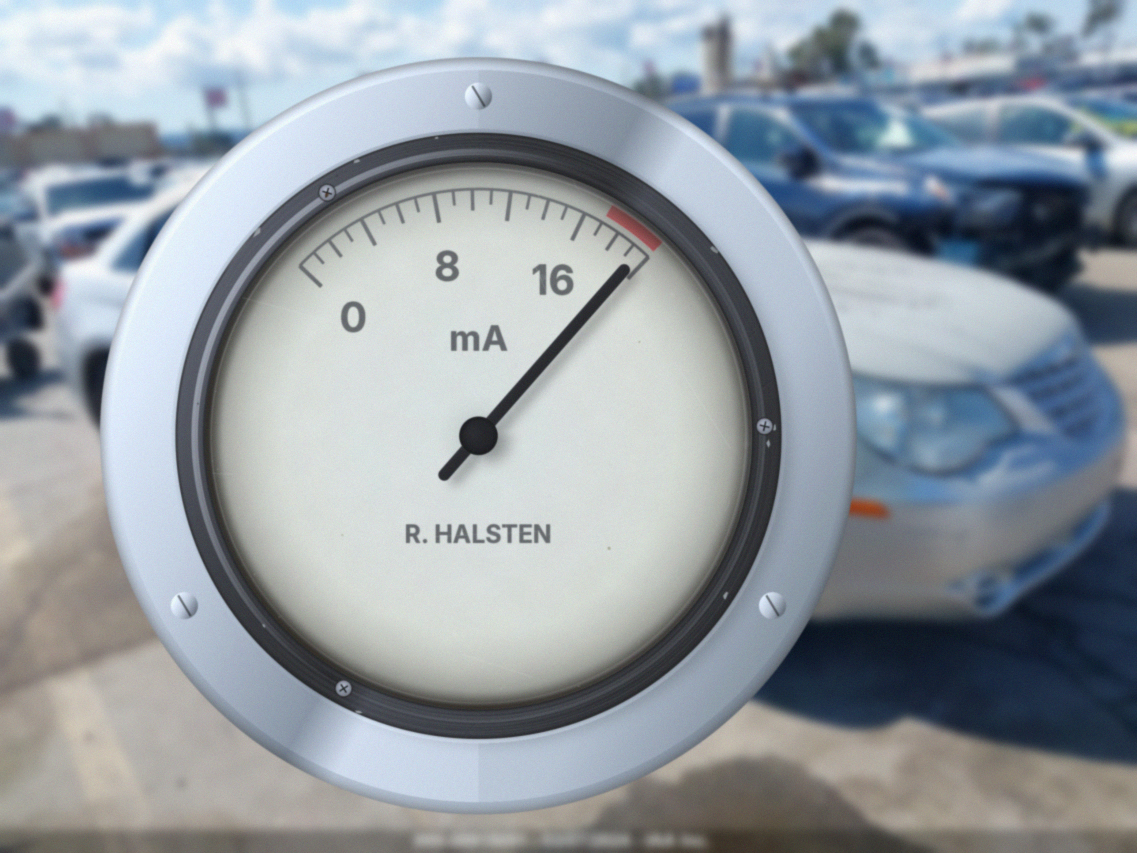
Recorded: 19.5 mA
